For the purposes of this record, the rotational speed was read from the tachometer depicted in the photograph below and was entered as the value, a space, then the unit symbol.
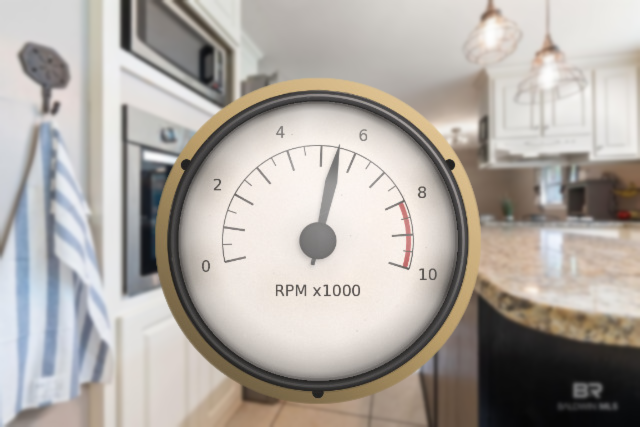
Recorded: 5500 rpm
